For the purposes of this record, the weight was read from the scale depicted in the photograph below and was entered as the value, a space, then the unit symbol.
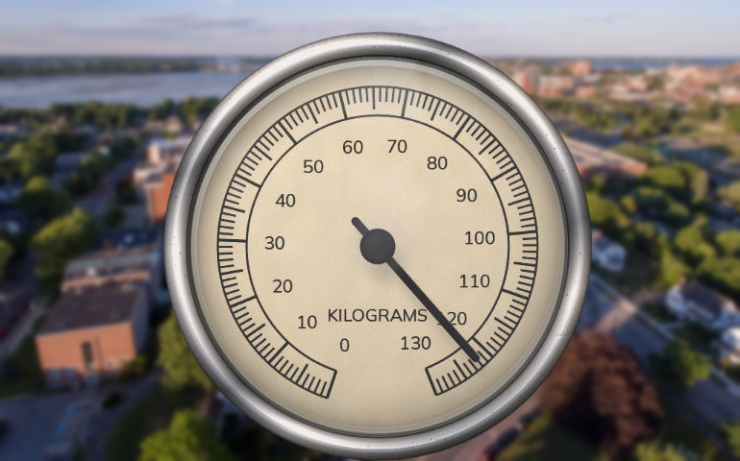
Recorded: 122 kg
